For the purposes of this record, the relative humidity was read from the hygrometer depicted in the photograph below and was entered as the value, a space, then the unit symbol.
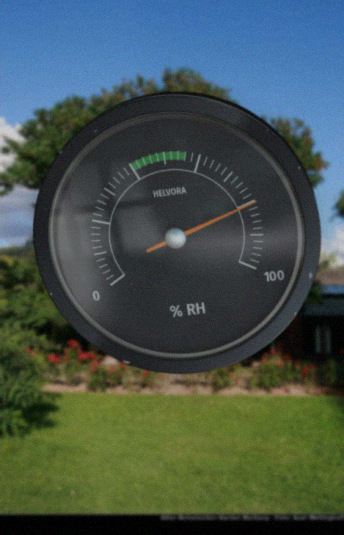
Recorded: 80 %
